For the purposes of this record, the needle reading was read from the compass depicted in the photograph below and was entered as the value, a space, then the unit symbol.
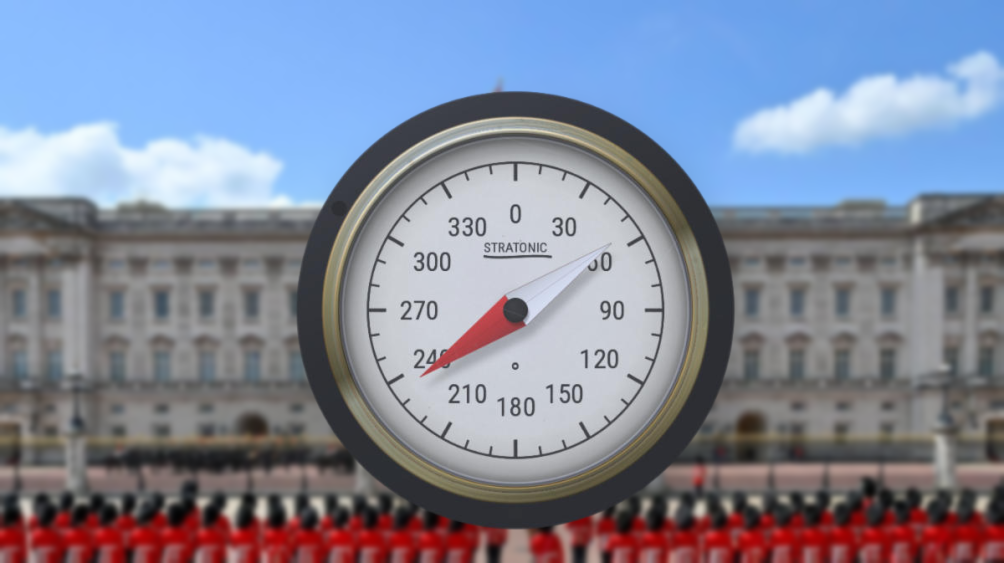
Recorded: 235 °
